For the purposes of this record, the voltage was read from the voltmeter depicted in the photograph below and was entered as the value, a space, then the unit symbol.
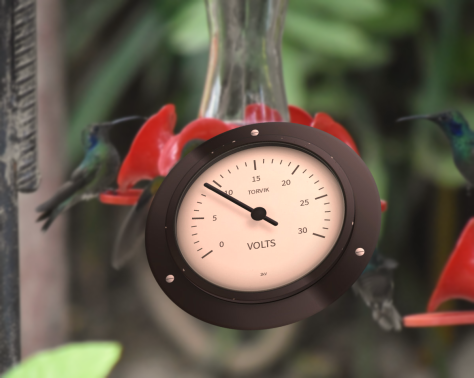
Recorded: 9 V
